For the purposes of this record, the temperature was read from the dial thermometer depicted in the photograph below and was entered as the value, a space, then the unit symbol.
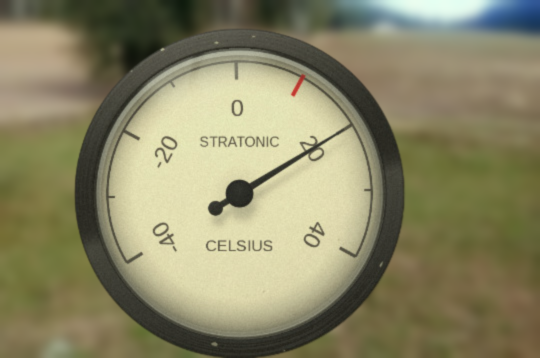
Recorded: 20 °C
